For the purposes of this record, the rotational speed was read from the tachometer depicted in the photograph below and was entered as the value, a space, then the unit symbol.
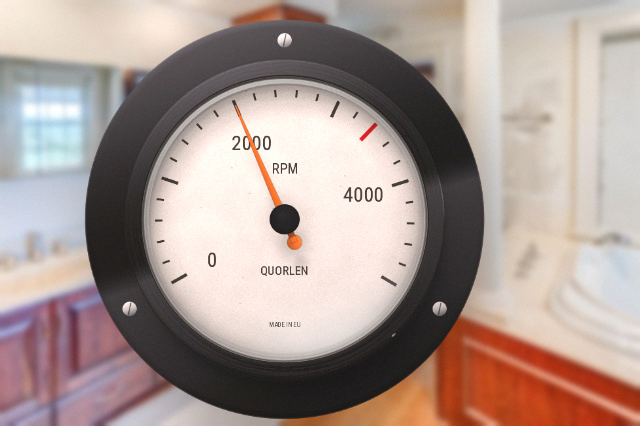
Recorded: 2000 rpm
